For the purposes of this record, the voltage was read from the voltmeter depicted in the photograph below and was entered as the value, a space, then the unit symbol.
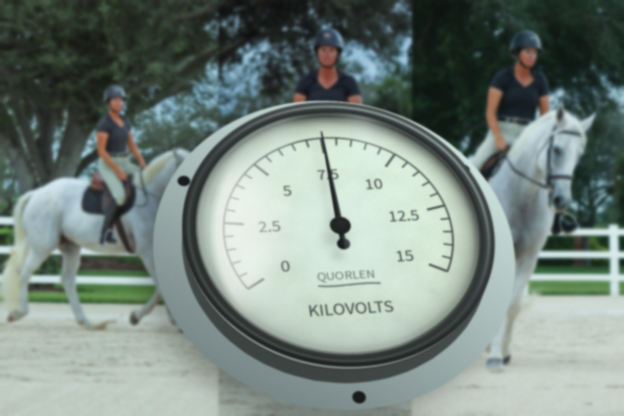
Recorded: 7.5 kV
